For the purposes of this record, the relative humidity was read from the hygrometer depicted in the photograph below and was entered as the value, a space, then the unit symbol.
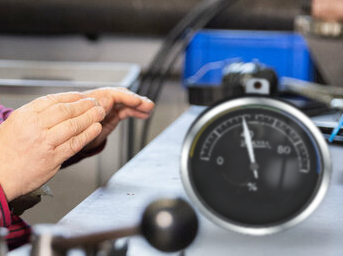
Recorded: 40 %
